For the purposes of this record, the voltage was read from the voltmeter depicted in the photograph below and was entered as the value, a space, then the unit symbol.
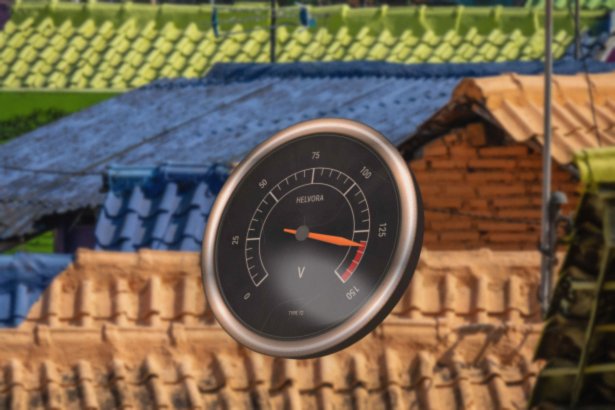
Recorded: 132.5 V
